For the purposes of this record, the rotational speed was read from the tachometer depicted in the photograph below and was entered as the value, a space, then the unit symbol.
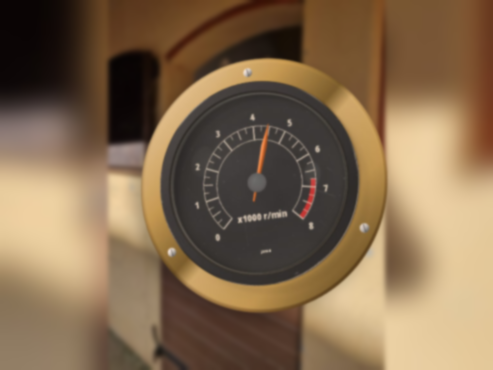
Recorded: 4500 rpm
